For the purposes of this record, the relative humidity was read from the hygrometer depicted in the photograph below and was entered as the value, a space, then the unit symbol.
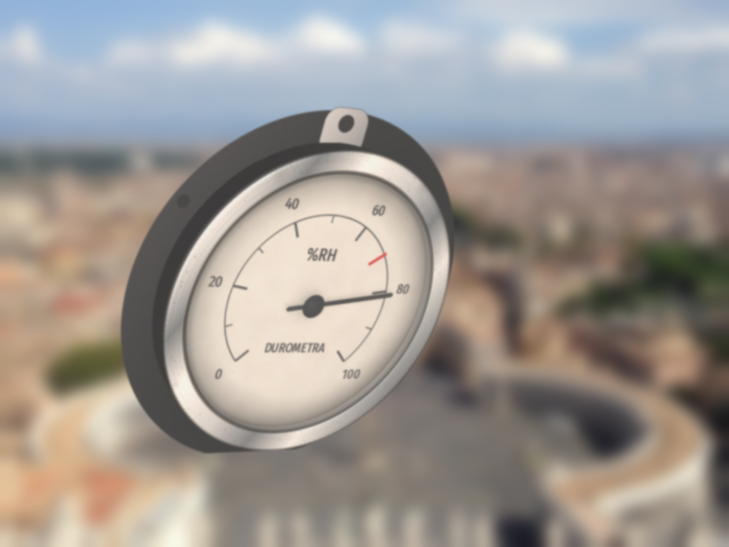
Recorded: 80 %
